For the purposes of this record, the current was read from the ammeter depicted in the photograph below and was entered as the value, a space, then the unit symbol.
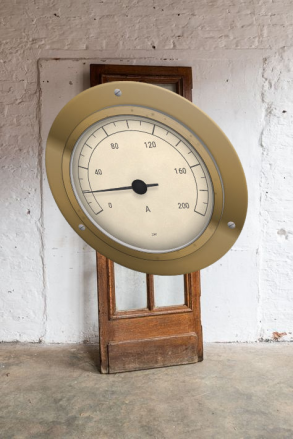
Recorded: 20 A
